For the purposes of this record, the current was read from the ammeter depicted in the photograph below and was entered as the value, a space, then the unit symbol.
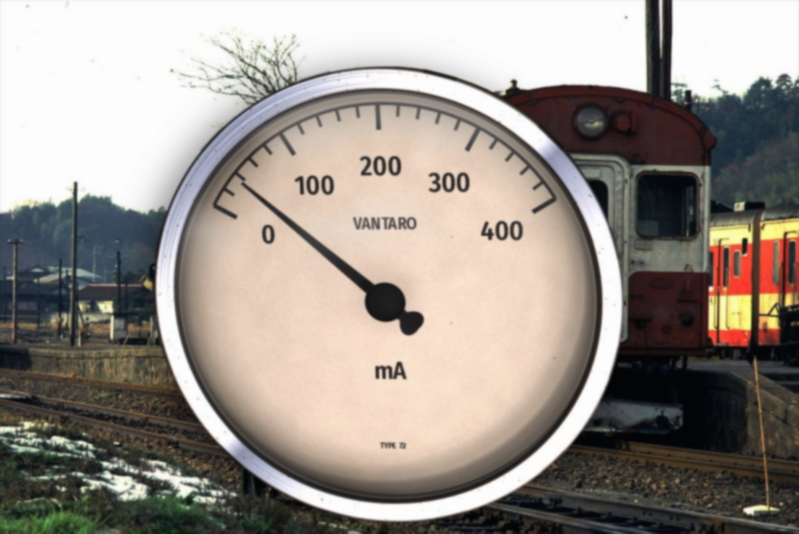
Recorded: 40 mA
